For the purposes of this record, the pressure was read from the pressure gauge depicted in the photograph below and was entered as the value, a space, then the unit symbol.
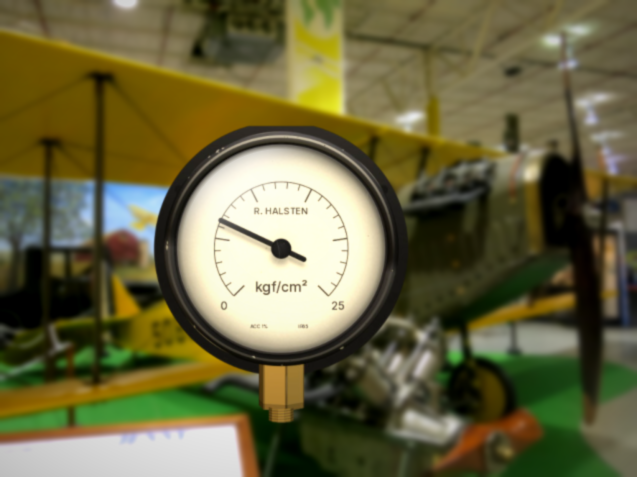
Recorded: 6.5 kg/cm²
